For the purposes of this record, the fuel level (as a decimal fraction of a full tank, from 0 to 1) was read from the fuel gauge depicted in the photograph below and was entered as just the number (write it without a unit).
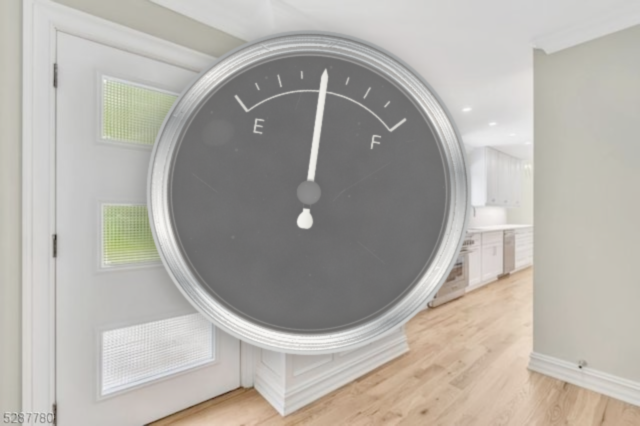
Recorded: 0.5
